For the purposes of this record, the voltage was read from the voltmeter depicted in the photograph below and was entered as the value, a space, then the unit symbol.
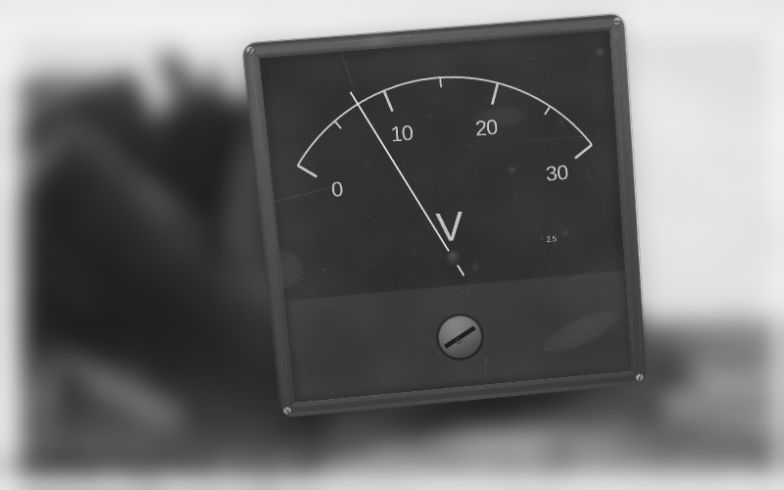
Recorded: 7.5 V
